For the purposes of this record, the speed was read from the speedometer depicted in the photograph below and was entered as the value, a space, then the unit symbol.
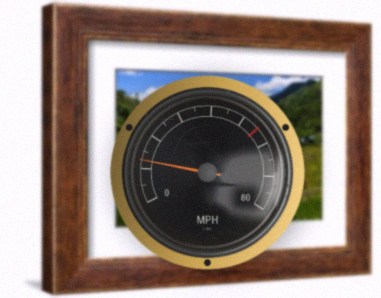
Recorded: 12.5 mph
